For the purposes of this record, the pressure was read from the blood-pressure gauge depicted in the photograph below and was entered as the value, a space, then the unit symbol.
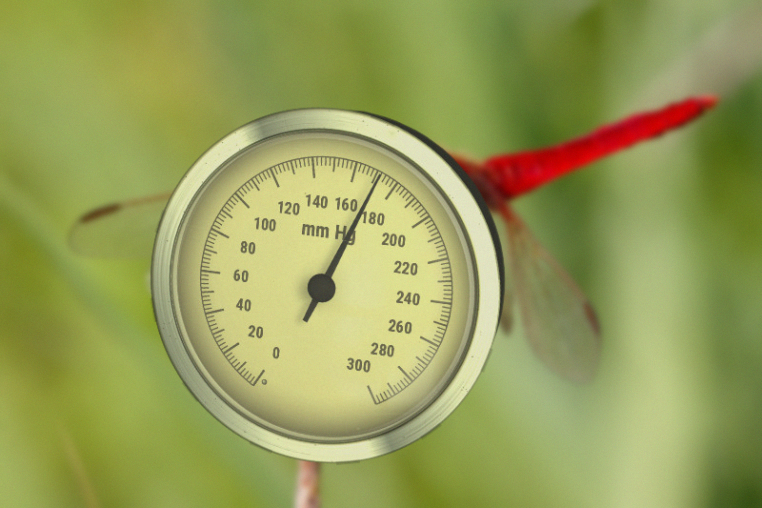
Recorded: 172 mmHg
